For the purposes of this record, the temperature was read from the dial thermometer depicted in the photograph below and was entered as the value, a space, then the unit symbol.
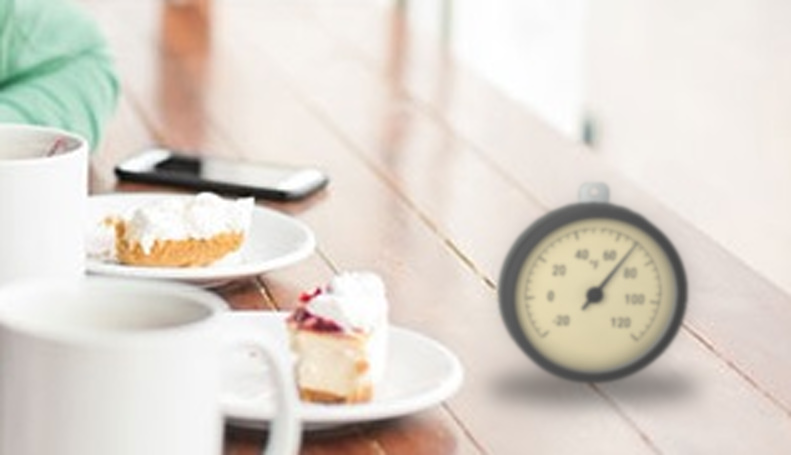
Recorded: 68 °F
